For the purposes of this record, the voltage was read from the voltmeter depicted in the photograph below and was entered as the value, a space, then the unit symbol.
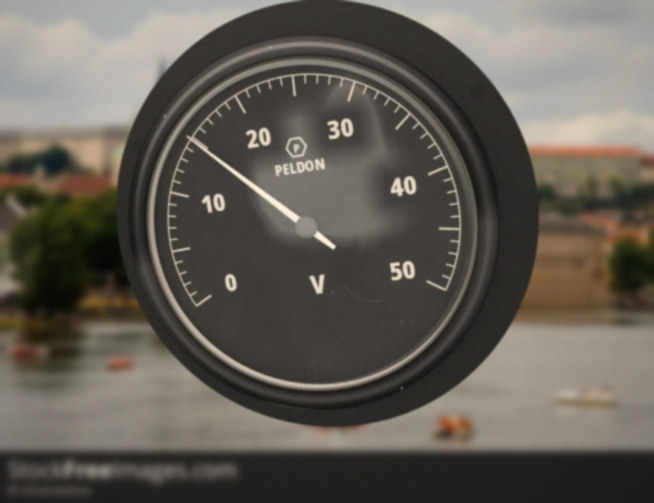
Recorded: 15 V
